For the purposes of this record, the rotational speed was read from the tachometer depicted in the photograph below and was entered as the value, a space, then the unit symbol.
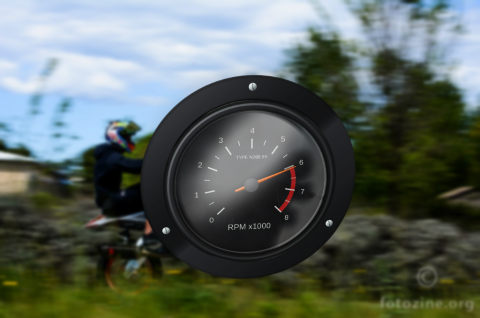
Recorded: 6000 rpm
